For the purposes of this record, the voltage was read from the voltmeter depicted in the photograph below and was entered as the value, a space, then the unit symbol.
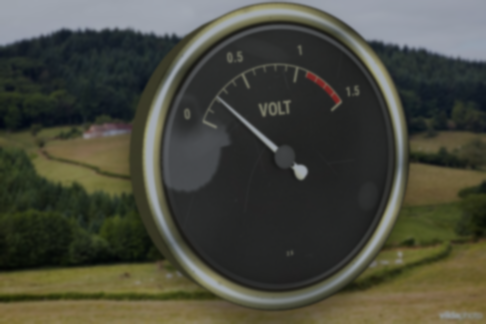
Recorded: 0.2 V
